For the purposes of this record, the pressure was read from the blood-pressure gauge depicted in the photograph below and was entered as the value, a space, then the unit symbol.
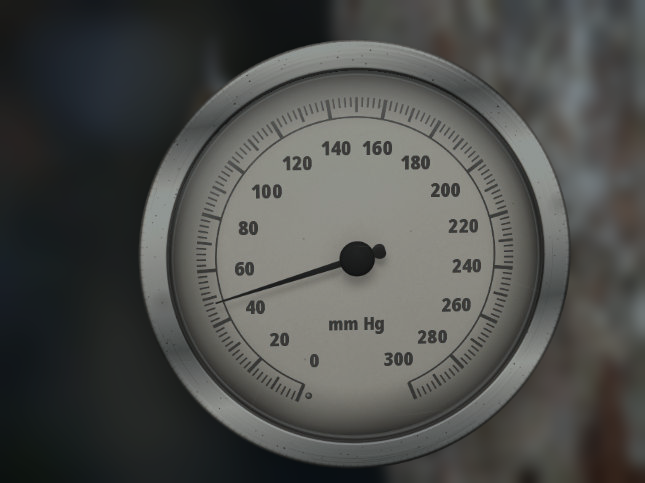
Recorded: 48 mmHg
